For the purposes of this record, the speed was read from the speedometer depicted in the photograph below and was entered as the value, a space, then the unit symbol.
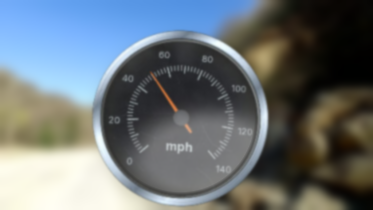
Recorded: 50 mph
